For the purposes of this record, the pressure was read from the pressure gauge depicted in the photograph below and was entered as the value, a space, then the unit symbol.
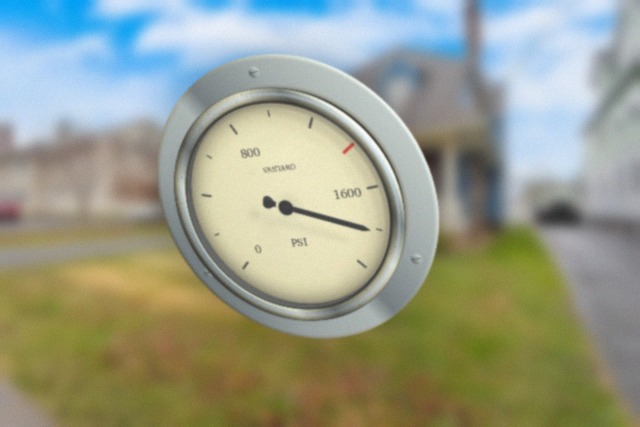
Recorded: 1800 psi
